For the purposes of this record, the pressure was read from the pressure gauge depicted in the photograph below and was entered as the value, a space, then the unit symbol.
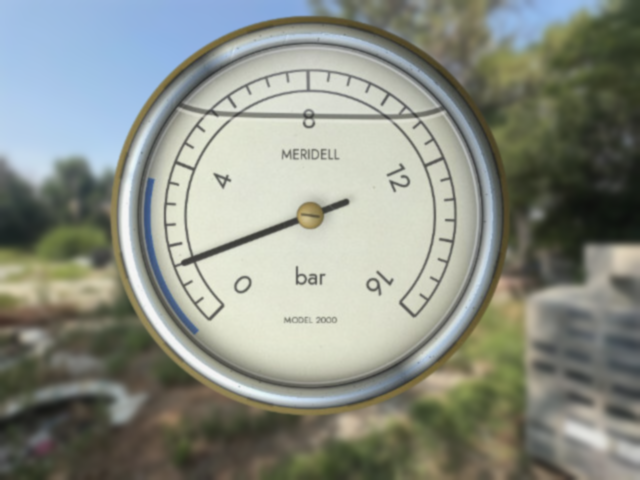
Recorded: 1.5 bar
